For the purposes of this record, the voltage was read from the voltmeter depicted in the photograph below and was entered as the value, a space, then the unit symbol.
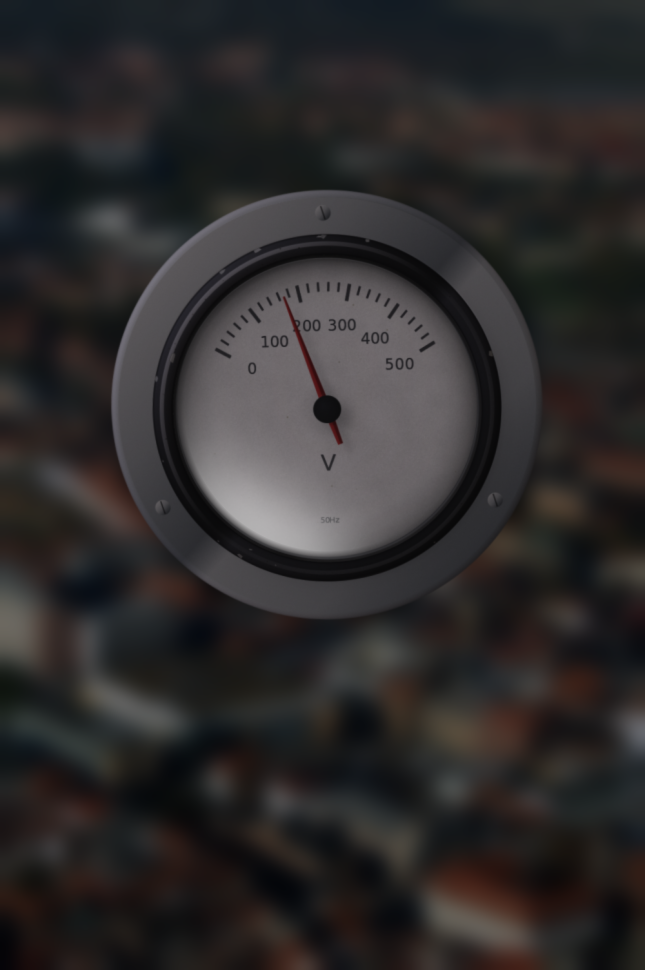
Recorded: 170 V
